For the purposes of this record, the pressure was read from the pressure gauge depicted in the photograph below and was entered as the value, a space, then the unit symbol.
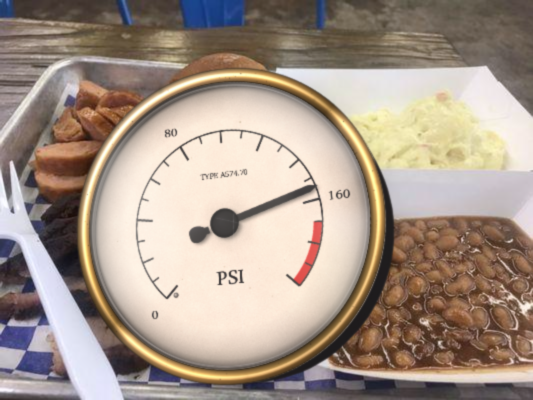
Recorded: 155 psi
